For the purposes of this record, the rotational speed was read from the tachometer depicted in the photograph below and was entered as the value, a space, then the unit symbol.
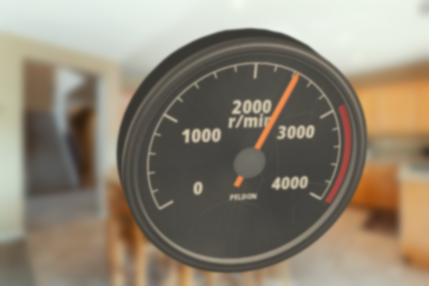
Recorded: 2400 rpm
